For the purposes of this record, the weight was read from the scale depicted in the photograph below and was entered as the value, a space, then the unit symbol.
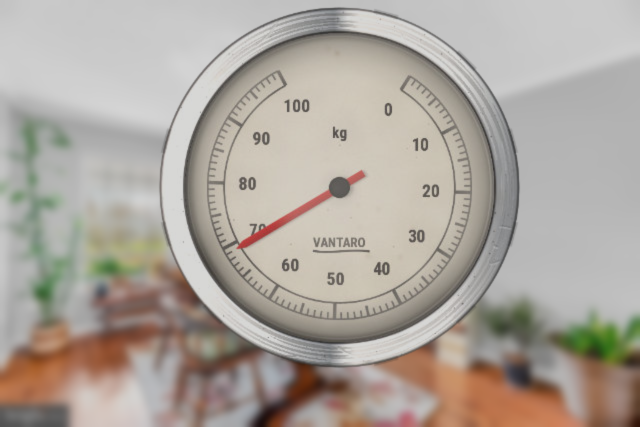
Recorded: 69 kg
